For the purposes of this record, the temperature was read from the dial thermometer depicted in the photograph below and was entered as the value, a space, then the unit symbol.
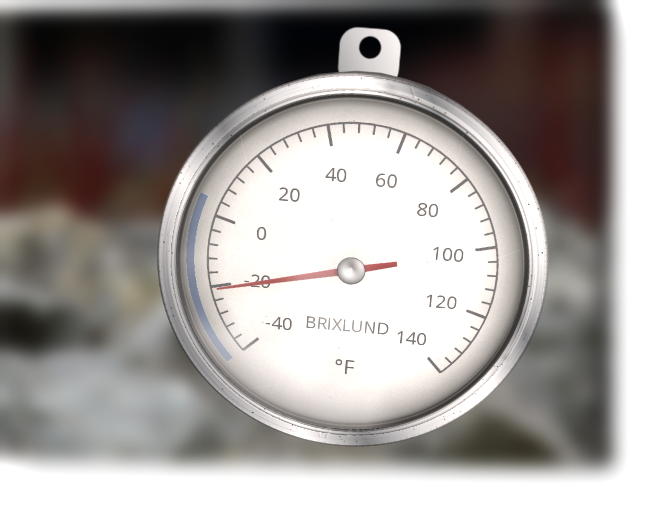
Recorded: -20 °F
